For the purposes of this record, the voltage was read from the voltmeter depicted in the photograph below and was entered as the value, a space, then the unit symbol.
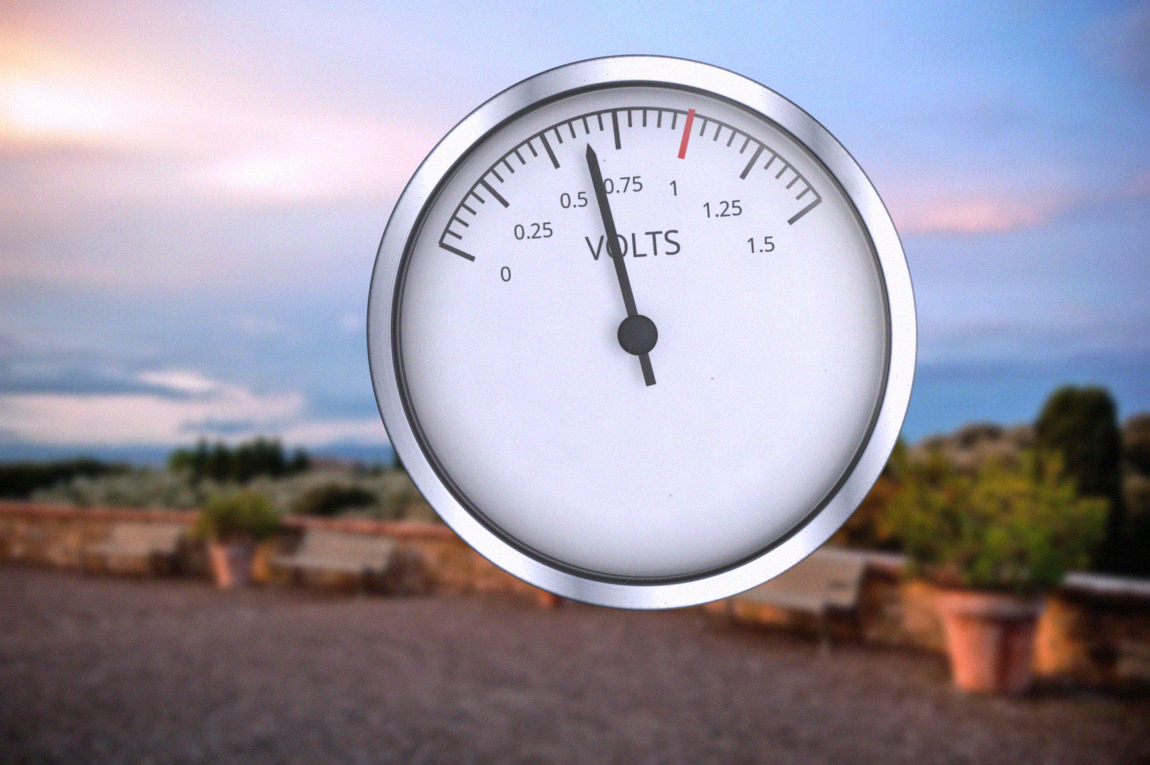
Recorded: 0.65 V
